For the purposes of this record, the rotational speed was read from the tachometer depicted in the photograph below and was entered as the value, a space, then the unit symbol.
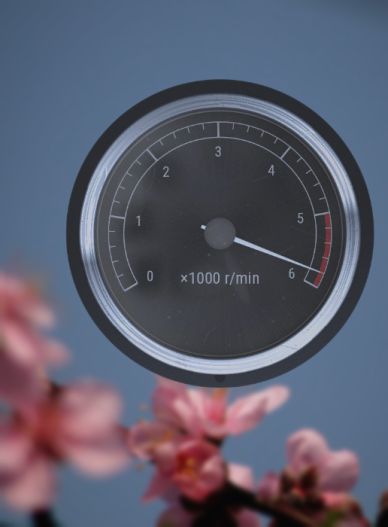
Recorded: 5800 rpm
